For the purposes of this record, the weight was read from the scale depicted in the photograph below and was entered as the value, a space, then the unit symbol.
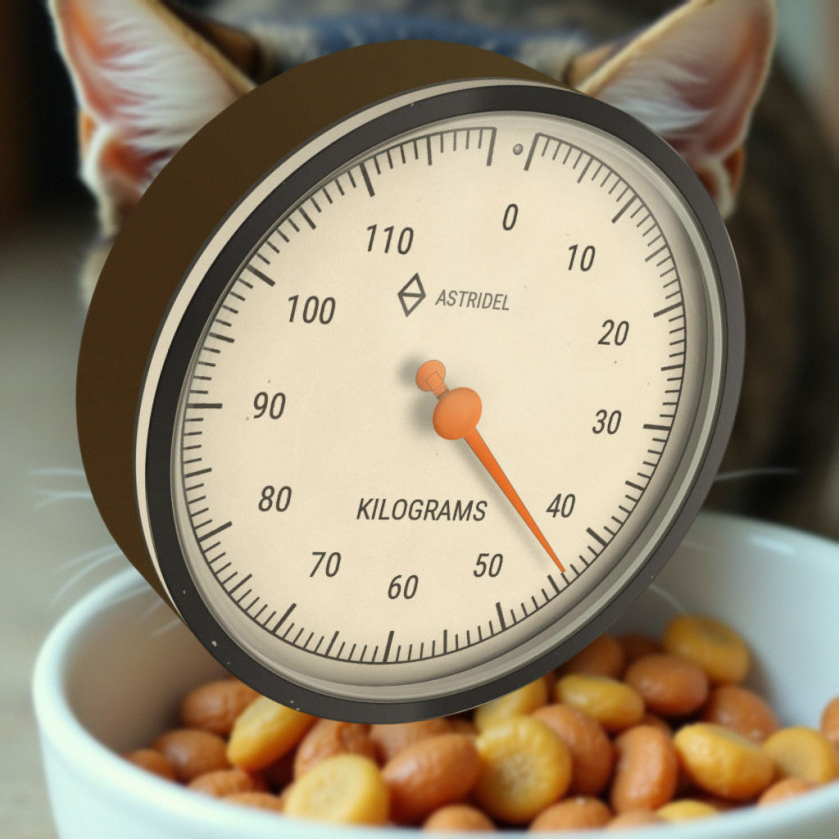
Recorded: 44 kg
